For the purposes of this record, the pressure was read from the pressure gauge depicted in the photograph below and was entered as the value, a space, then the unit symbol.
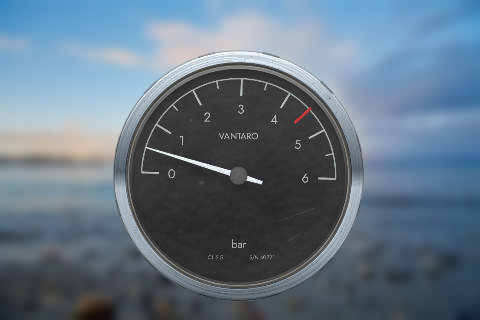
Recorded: 0.5 bar
